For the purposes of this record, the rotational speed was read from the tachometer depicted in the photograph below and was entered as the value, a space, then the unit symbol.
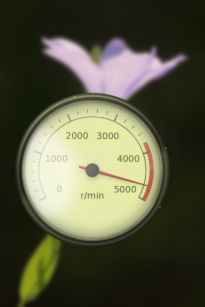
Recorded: 4700 rpm
